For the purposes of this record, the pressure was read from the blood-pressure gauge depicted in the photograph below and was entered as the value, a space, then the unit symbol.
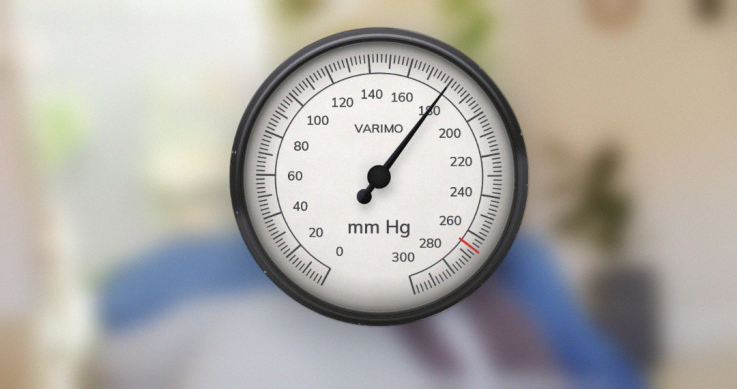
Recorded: 180 mmHg
